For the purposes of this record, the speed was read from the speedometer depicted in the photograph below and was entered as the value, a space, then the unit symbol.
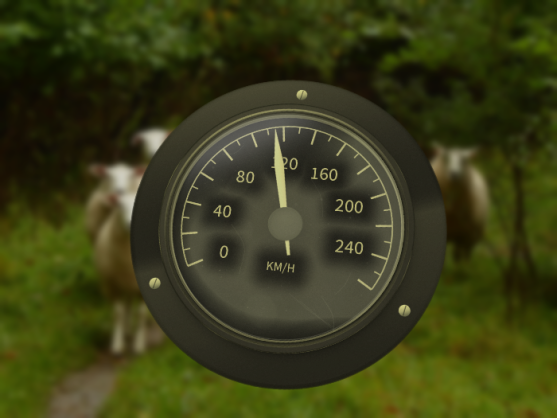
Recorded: 115 km/h
